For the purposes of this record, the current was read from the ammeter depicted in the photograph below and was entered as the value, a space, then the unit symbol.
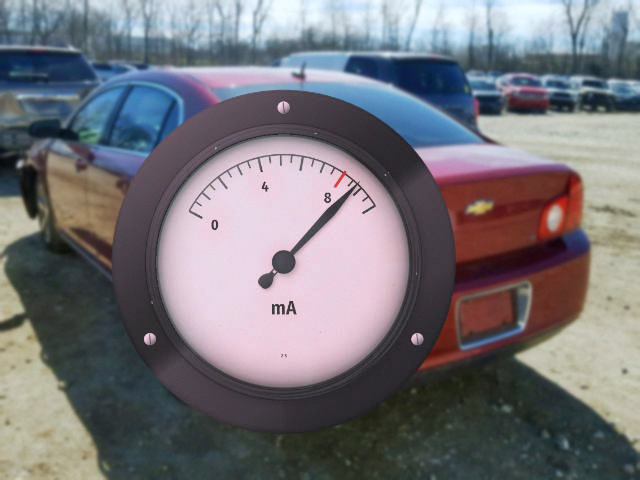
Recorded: 8.75 mA
